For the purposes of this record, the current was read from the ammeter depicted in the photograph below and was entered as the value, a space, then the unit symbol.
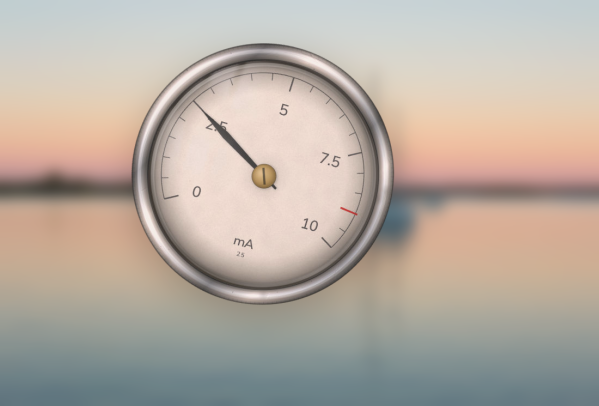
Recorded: 2.5 mA
